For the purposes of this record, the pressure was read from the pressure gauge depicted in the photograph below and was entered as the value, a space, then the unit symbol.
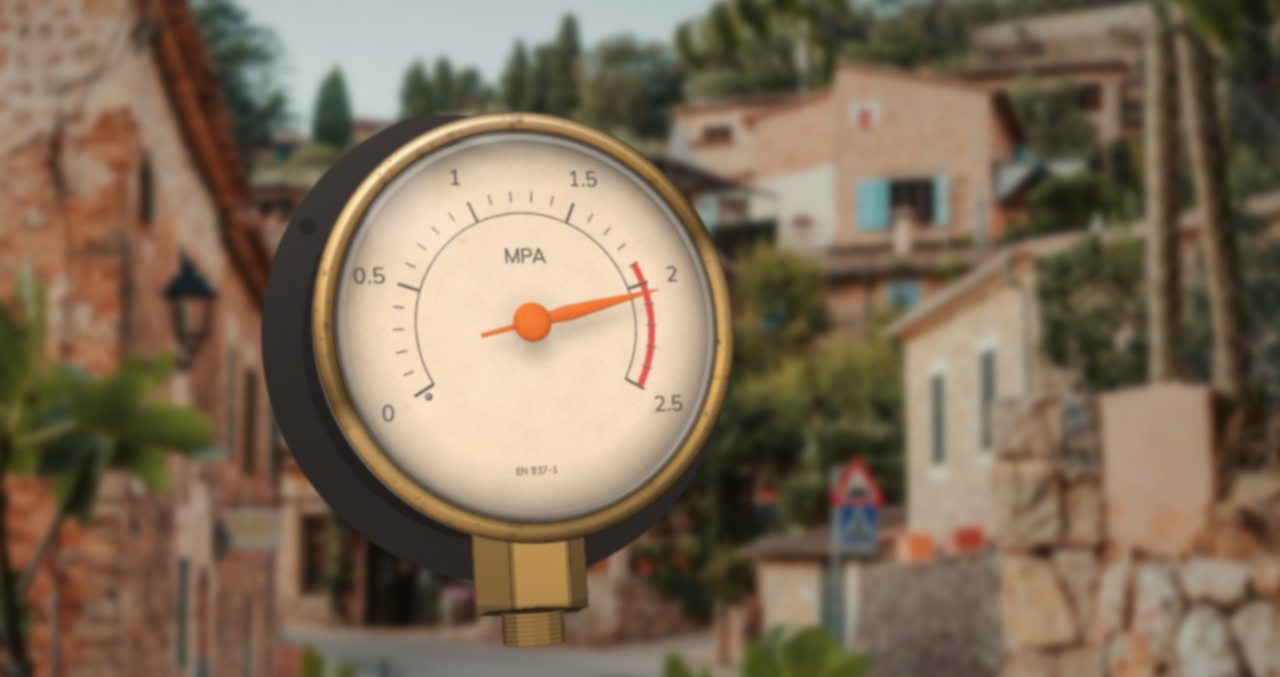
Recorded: 2.05 MPa
